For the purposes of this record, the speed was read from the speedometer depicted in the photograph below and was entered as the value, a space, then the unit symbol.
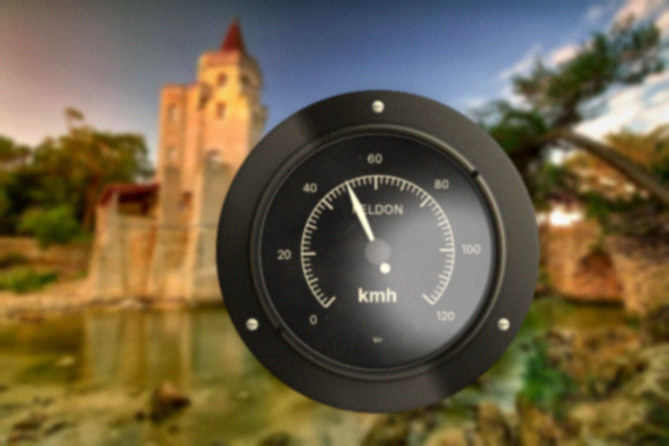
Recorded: 50 km/h
